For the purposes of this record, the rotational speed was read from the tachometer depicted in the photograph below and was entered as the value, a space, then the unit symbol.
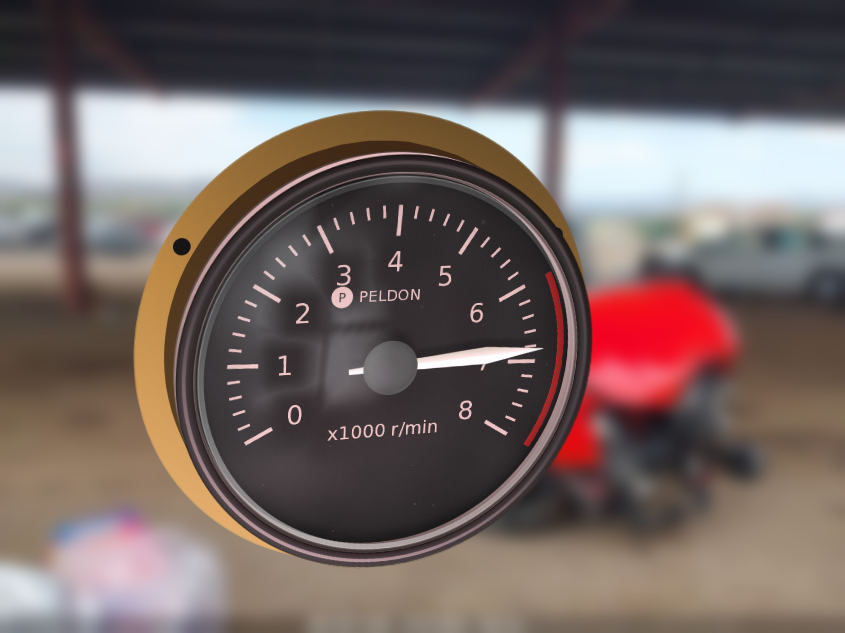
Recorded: 6800 rpm
